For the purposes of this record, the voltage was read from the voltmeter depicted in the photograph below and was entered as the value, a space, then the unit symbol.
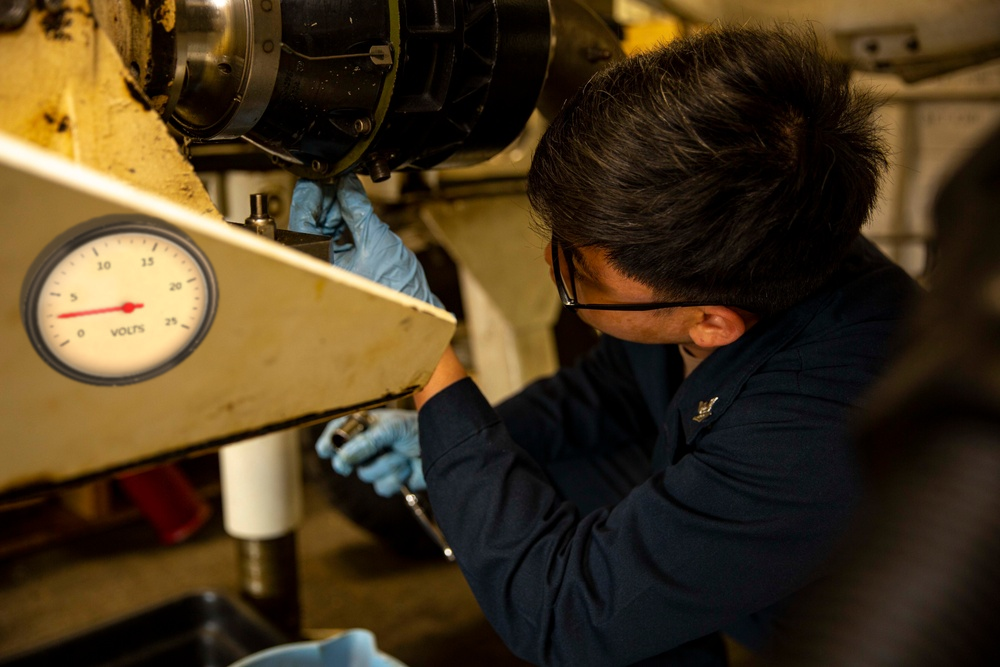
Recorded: 3 V
